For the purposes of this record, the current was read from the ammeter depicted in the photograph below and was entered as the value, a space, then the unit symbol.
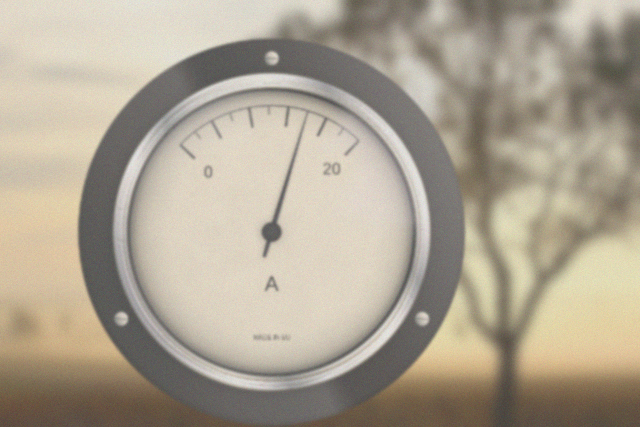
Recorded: 14 A
